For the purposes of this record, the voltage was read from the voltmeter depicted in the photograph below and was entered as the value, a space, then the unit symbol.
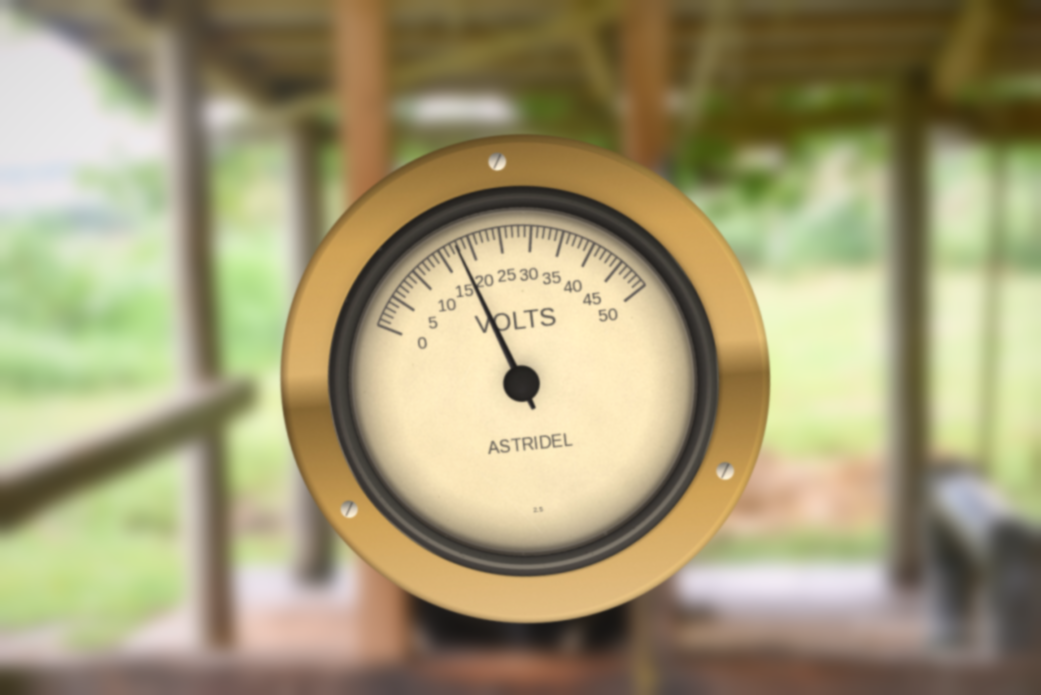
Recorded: 18 V
